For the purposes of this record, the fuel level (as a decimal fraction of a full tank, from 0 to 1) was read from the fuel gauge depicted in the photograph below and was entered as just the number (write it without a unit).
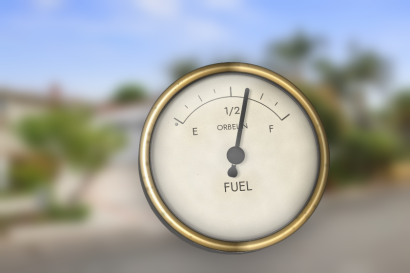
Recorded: 0.625
